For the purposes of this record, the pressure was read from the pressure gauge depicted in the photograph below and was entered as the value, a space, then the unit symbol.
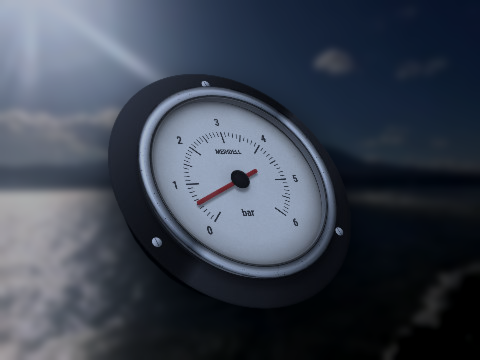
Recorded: 0.5 bar
